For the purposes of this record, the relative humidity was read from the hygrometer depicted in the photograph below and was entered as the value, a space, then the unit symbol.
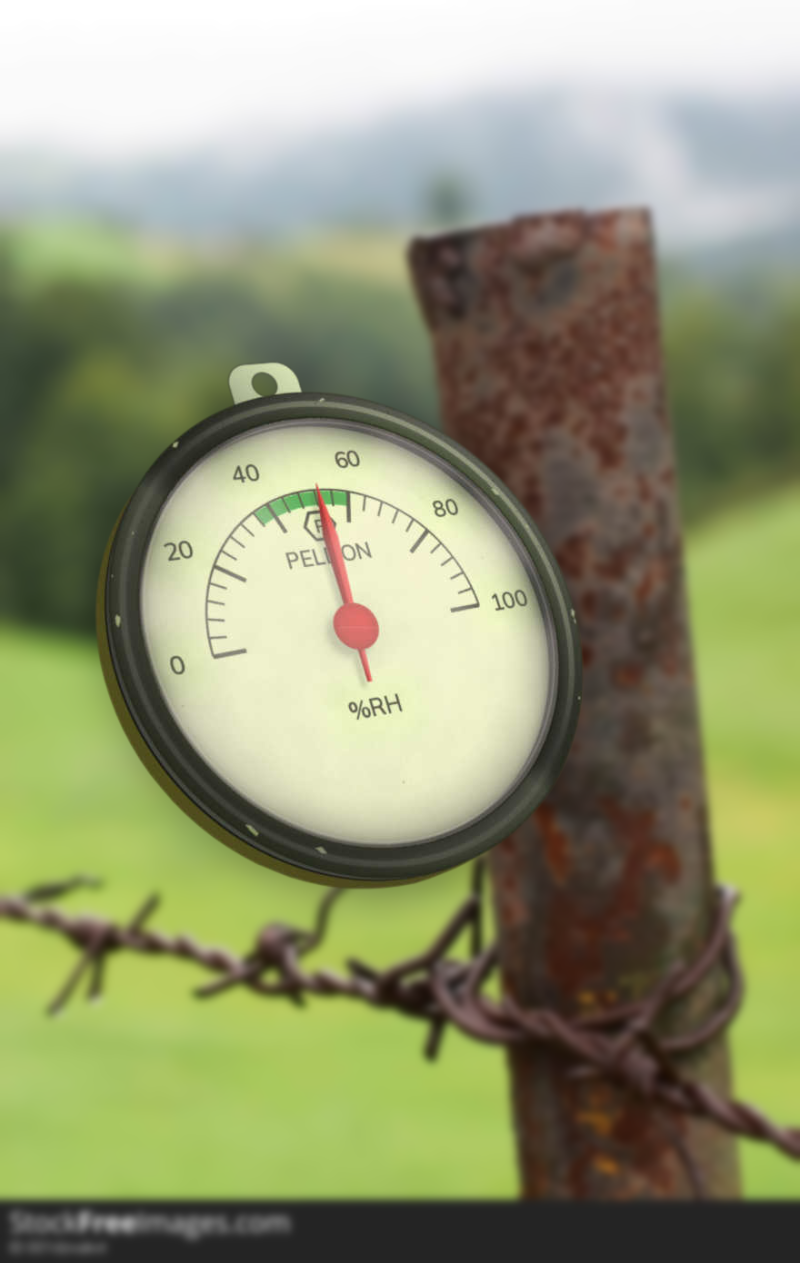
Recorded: 52 %
